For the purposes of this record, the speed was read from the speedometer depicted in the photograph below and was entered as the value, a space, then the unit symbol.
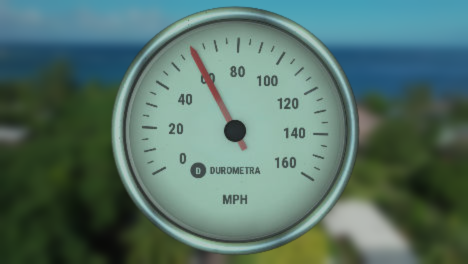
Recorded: 60 mph
